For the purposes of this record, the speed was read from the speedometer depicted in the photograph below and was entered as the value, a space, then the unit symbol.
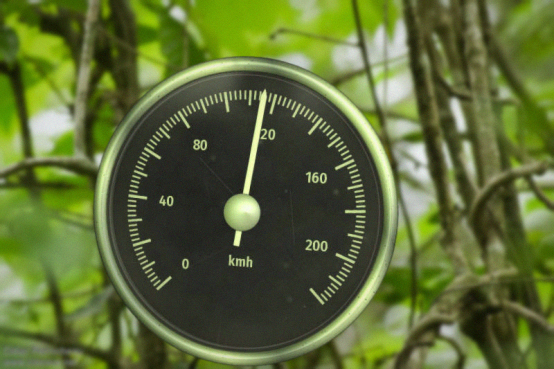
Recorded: 116 km/h
